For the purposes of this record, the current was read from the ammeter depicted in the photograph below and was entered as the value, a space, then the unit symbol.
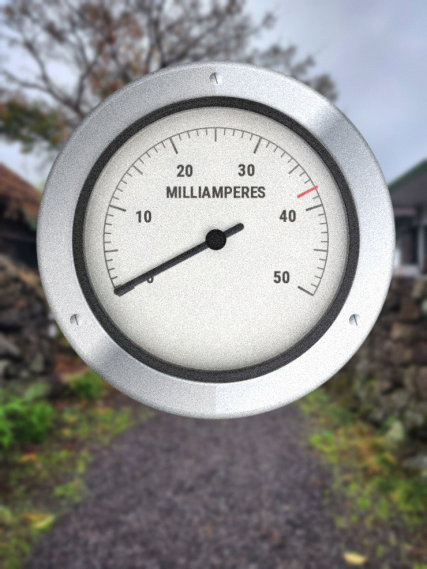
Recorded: 0.5 mA
